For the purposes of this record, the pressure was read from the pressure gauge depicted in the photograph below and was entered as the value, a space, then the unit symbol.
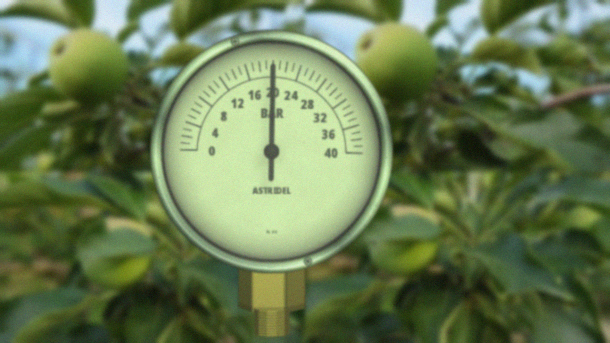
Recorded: 20 bar
